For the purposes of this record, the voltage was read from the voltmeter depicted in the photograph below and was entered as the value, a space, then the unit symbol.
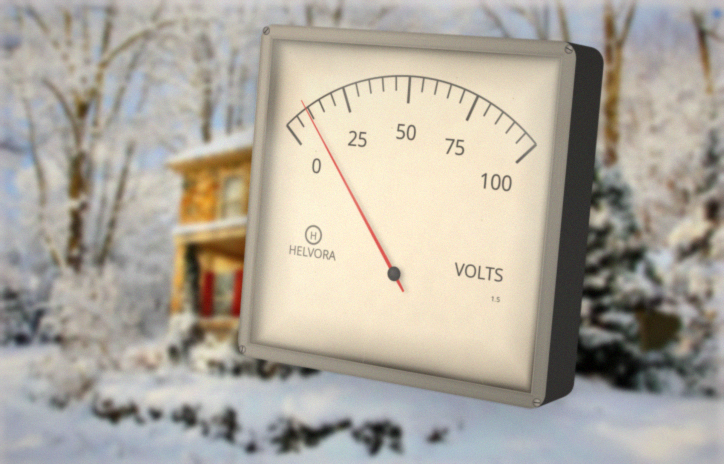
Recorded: 10 V
